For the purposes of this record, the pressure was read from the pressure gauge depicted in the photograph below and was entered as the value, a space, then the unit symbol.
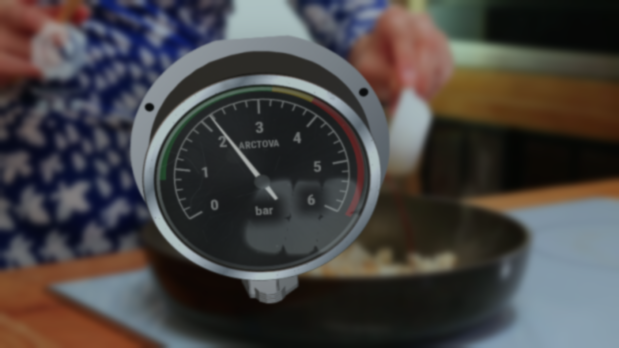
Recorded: 2.2 bar
